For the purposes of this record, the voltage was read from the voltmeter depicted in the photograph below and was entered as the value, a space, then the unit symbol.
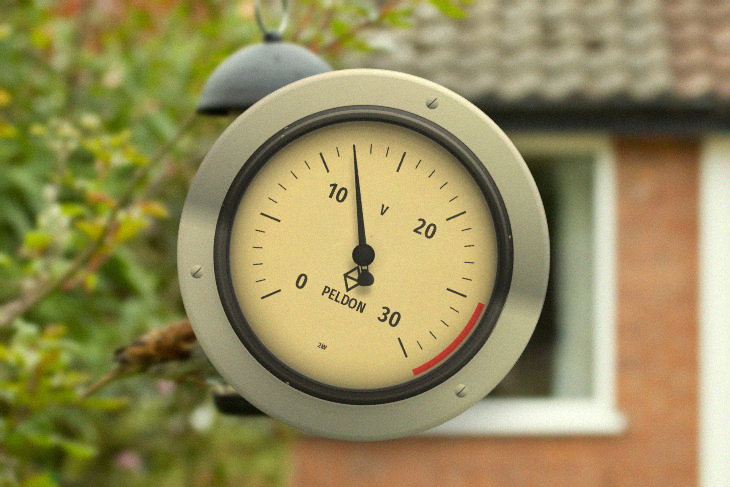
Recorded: 12 V
